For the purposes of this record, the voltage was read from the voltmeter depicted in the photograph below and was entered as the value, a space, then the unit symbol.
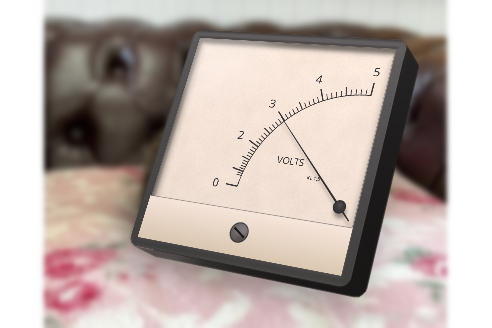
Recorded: 3 V
